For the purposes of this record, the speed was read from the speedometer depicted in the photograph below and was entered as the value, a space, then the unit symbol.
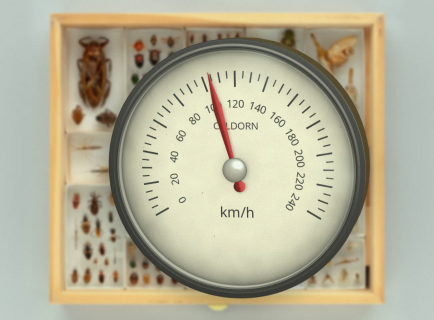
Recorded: 105 km/h
